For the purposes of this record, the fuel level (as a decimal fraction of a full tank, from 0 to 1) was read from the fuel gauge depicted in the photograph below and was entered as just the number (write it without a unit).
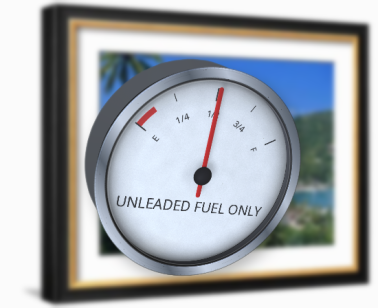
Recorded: 0.5
